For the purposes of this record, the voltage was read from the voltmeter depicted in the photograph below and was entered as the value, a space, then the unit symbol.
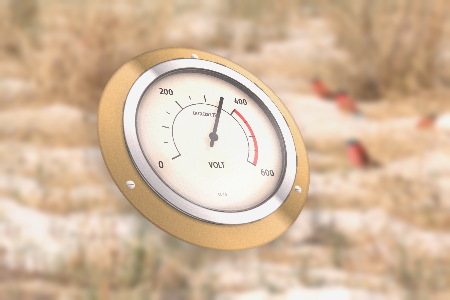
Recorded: 350 V
